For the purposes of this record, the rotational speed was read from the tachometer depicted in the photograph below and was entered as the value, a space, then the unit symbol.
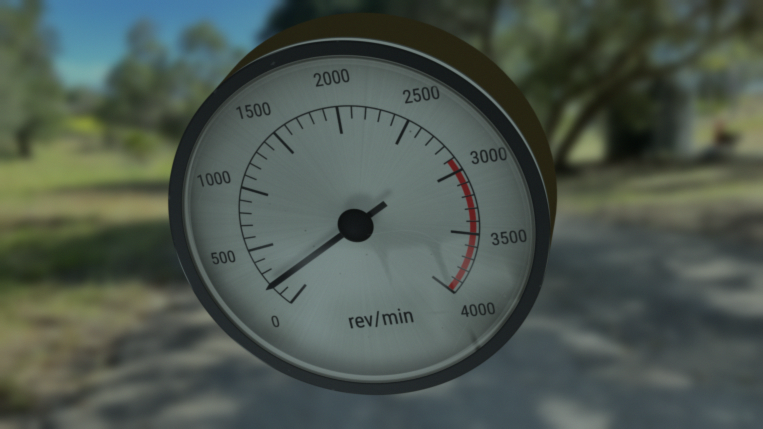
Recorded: 200 rpm
